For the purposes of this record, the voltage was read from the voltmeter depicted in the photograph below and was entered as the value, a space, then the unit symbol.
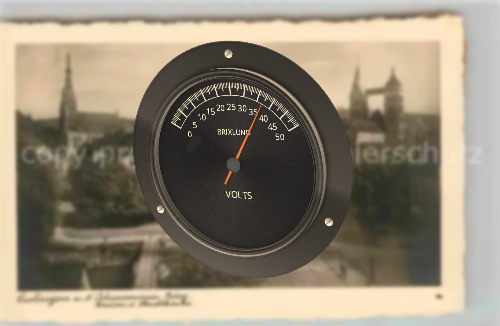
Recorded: 37.5 V
